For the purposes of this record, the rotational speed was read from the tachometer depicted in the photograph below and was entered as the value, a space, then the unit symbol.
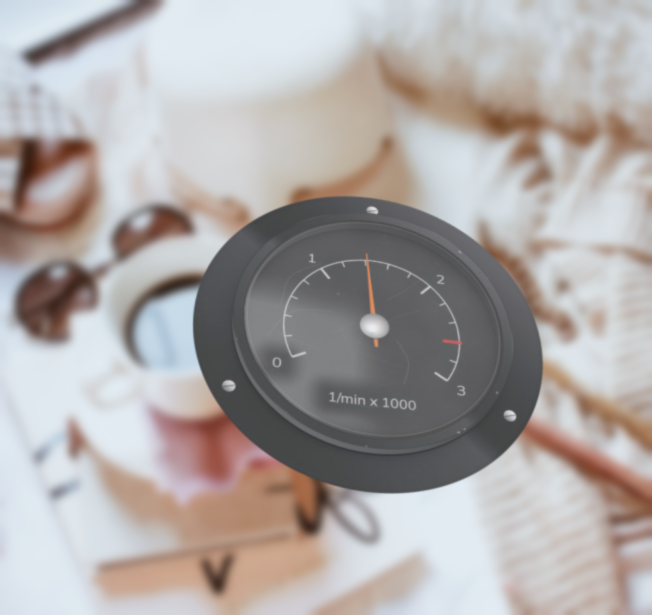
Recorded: 1400 rpm
